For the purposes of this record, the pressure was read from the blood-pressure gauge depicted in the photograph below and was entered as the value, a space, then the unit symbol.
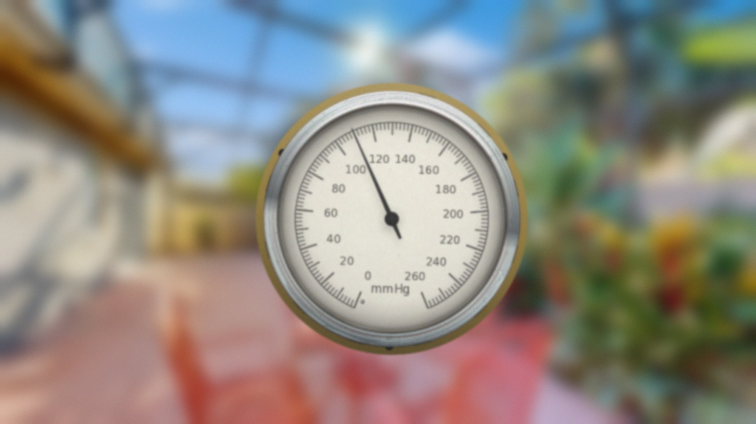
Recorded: 110 mmHg
